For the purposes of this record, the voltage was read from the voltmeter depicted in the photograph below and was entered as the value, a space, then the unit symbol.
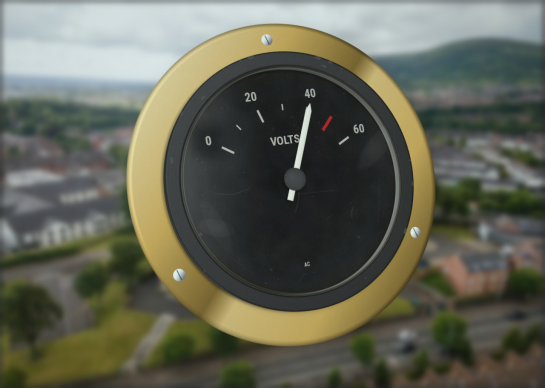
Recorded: 40 V
